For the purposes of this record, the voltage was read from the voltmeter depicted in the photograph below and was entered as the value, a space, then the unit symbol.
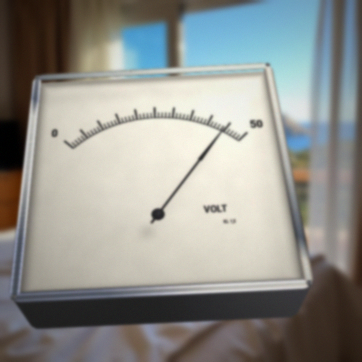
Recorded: 45 V
